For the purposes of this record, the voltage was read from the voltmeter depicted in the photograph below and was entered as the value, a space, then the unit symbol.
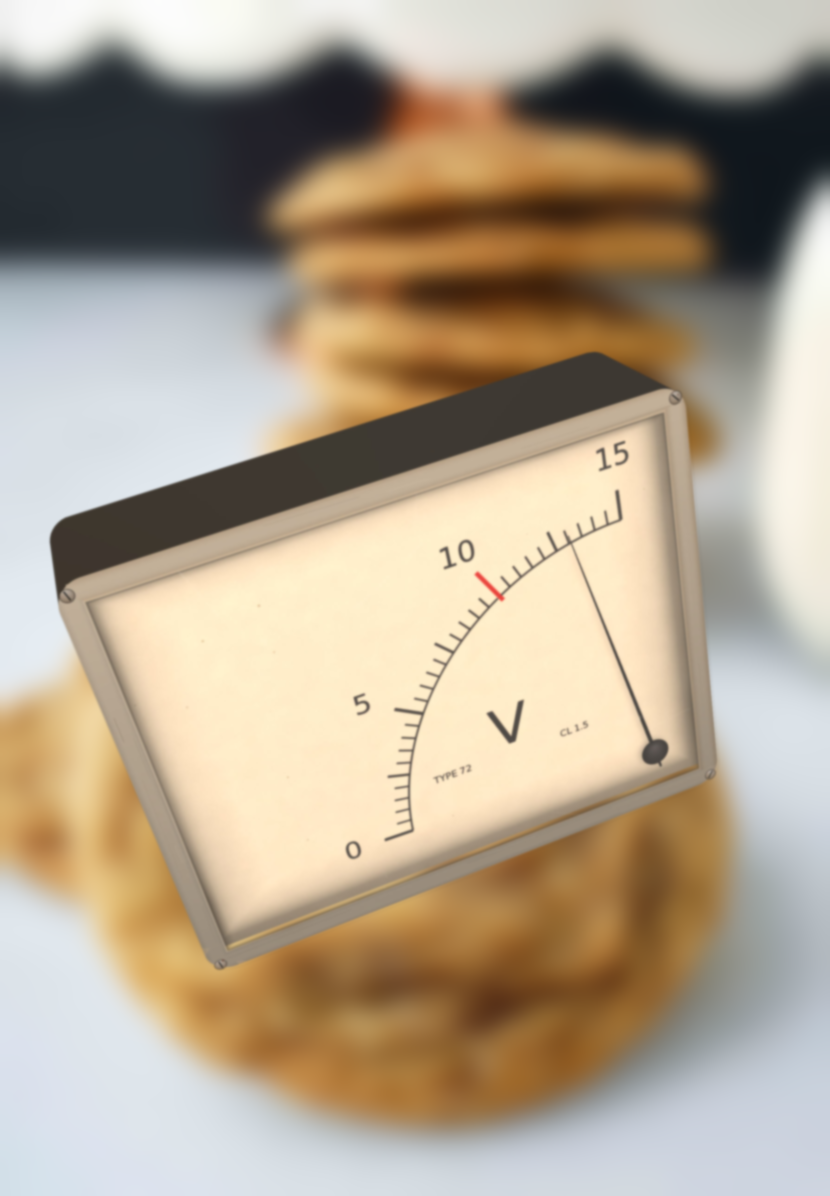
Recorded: 13 V
